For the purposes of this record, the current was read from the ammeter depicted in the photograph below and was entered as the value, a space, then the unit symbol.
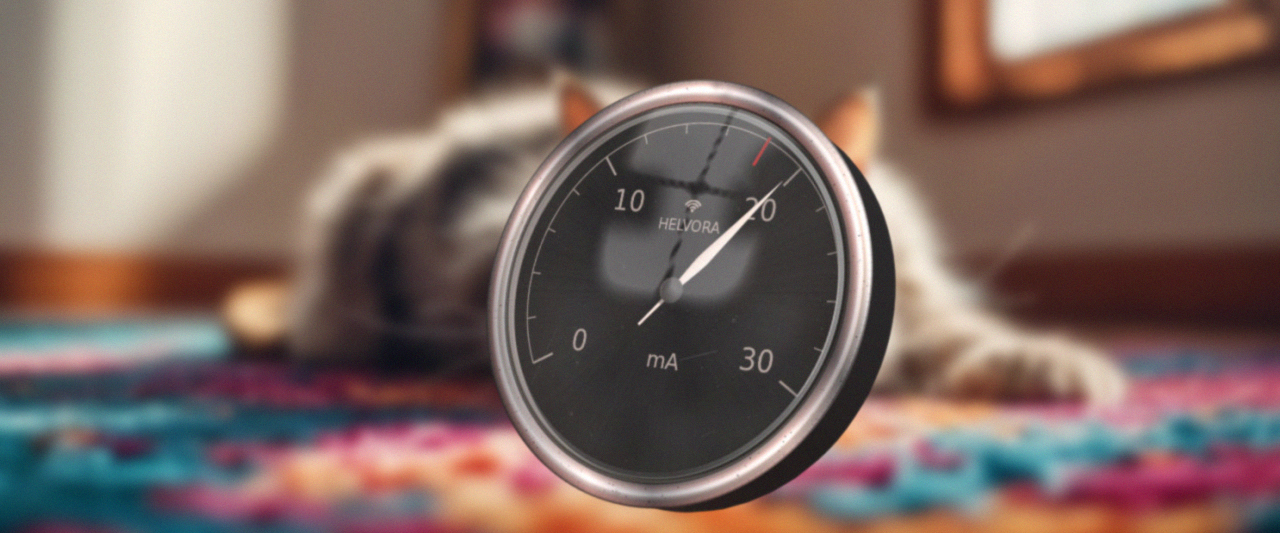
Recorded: 20 mA
